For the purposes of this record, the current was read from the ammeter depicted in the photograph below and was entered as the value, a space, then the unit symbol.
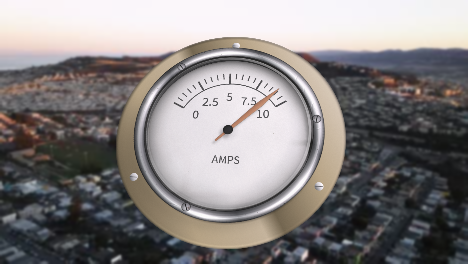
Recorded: 9 A
